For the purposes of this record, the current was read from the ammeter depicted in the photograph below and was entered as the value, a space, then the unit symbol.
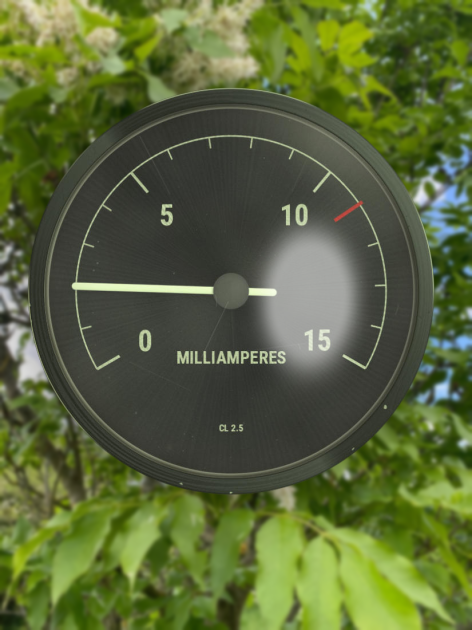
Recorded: 2 mA
